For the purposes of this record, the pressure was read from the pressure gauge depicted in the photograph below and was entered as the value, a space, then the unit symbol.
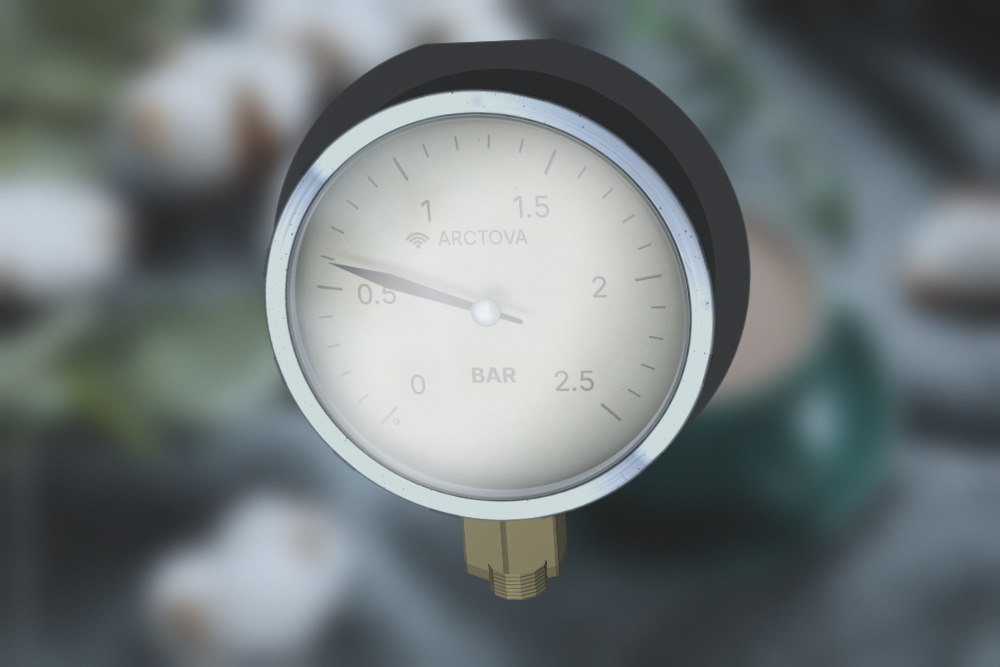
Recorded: 0.6 bar
